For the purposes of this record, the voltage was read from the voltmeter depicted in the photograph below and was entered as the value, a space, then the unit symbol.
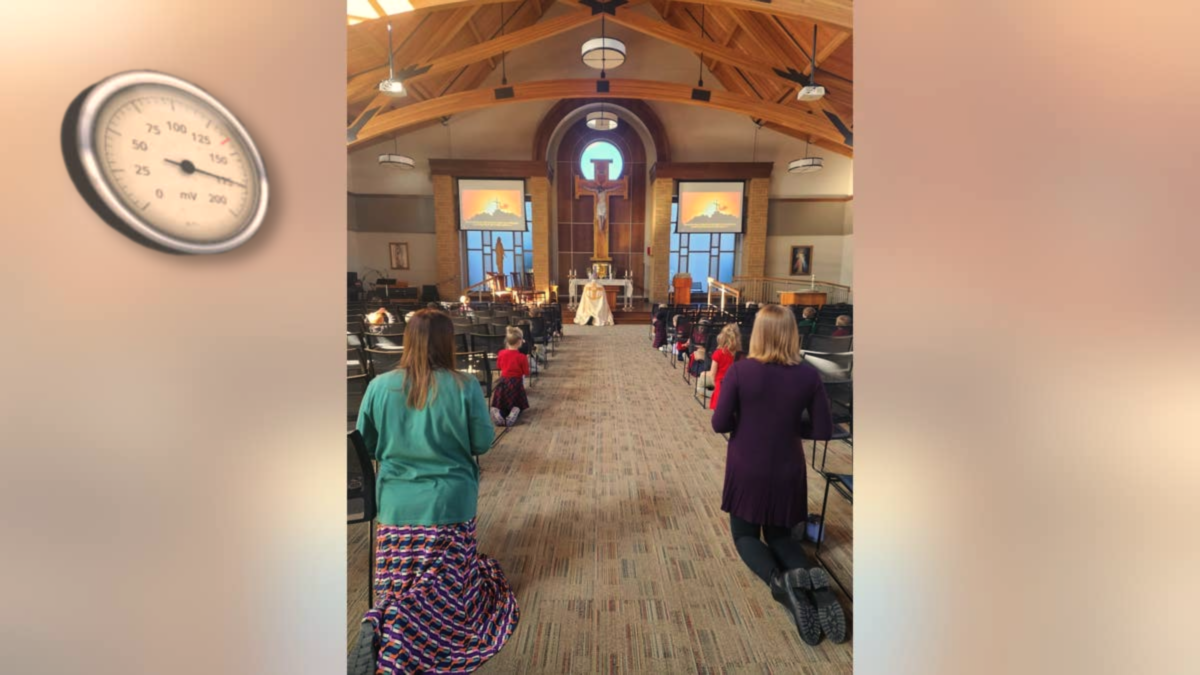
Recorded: 175 mV
